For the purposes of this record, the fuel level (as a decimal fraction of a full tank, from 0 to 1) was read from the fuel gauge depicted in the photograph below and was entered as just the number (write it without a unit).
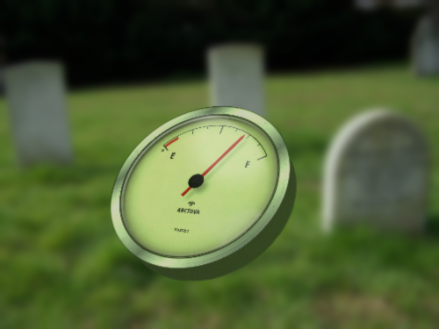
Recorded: 0.75
